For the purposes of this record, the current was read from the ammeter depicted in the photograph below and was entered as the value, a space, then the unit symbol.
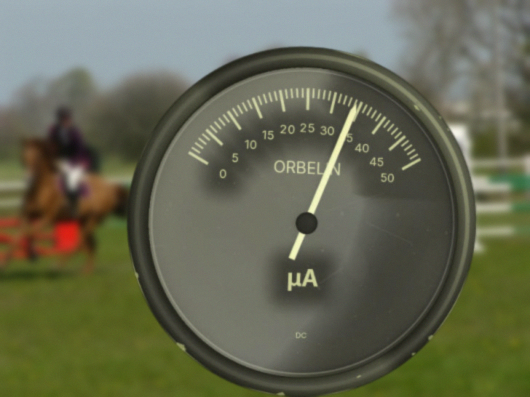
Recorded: 34 µA
